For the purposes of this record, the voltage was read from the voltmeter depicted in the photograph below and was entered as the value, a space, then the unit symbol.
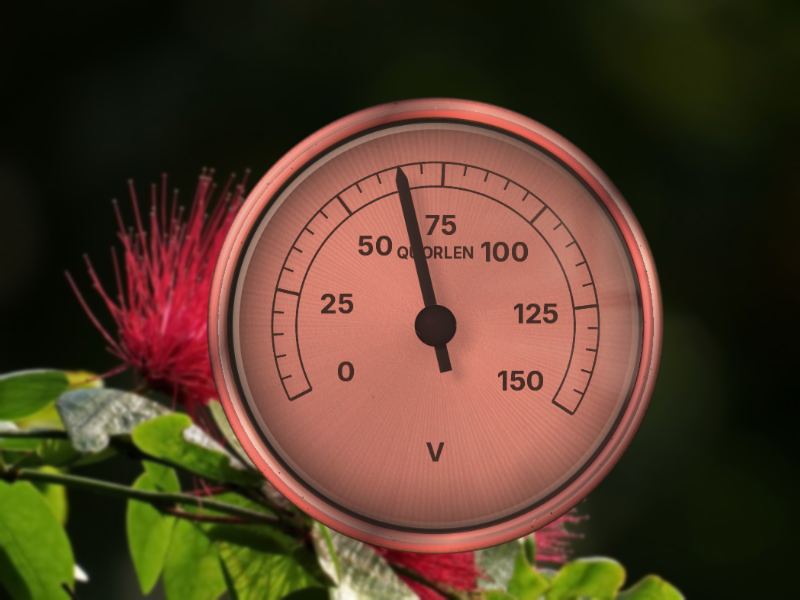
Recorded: 65 V
